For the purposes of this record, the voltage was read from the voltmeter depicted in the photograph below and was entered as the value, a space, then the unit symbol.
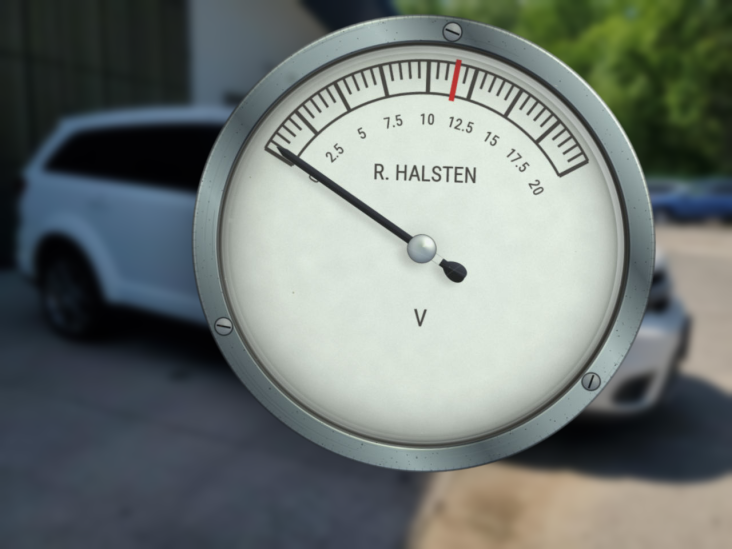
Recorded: 0.5 V
